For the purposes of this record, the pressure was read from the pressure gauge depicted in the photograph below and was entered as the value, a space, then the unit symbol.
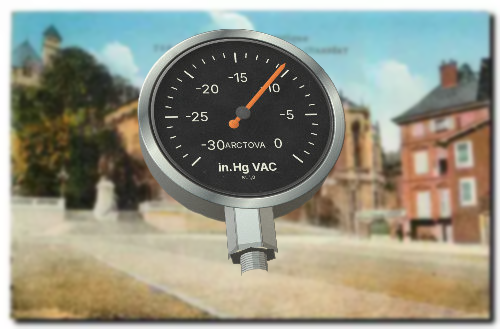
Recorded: -10.5 inHg
